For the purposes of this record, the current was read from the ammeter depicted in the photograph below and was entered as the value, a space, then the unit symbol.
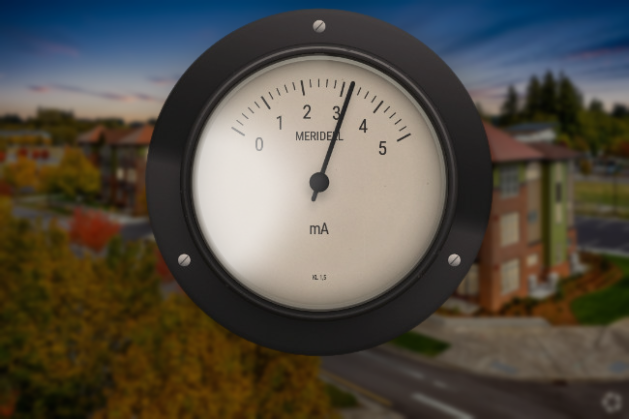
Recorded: 3.2 mA
